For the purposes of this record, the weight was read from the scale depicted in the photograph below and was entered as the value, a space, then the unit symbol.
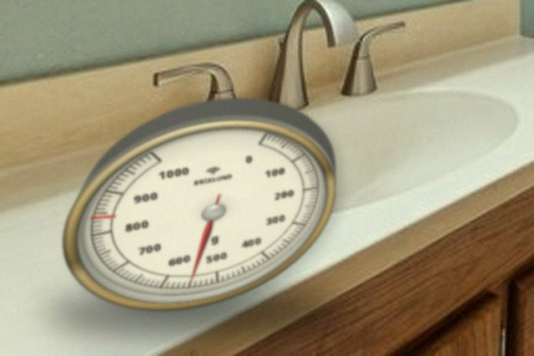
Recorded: 550 g
